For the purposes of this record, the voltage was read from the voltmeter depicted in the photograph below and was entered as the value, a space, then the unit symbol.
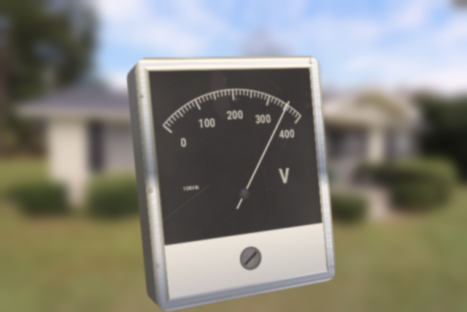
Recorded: 350 V
